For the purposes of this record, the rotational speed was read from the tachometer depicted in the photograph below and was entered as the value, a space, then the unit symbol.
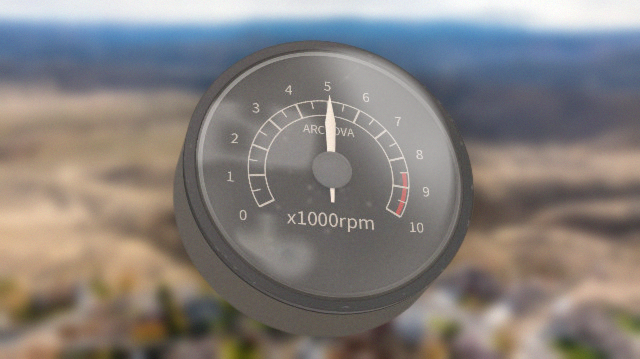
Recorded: 5000 rpm
